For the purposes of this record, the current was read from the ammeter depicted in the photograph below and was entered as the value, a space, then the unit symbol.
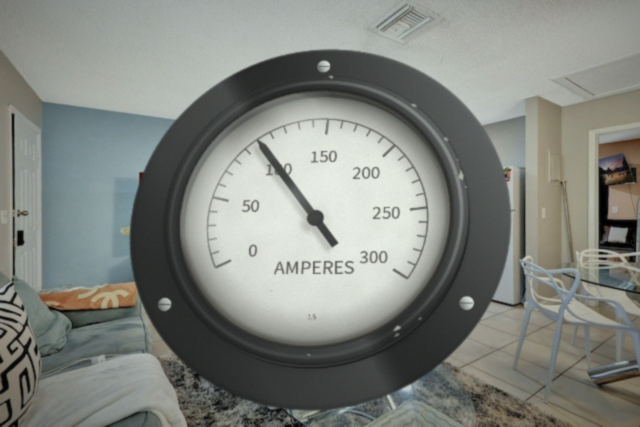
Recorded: 100 A
